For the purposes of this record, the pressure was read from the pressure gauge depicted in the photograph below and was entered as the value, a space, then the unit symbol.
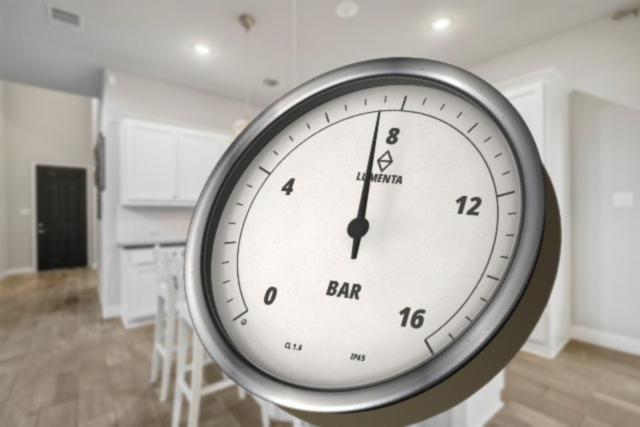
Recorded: 7.5 bar
